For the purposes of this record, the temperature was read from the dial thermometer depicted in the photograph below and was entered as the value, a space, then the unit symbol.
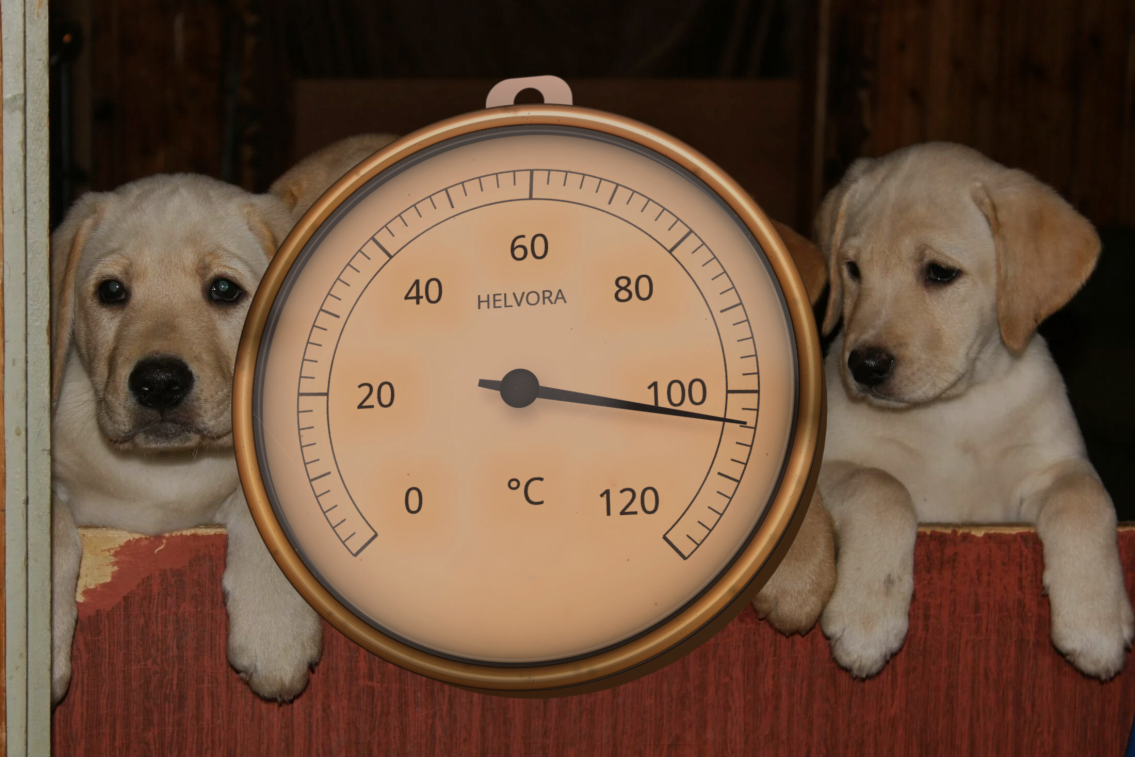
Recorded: 104 °C
